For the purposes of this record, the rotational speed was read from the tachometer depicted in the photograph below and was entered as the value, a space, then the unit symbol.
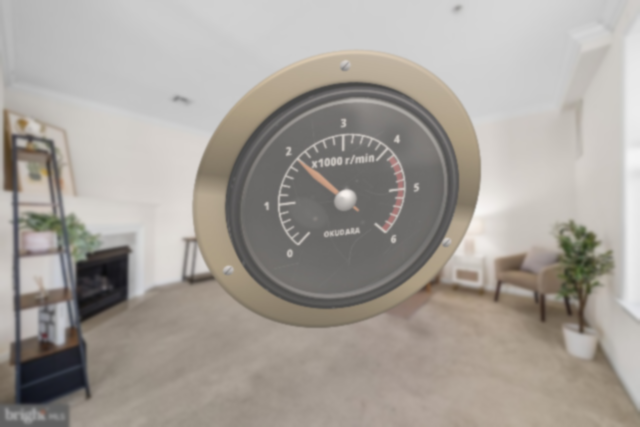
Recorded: 2000 rpm
